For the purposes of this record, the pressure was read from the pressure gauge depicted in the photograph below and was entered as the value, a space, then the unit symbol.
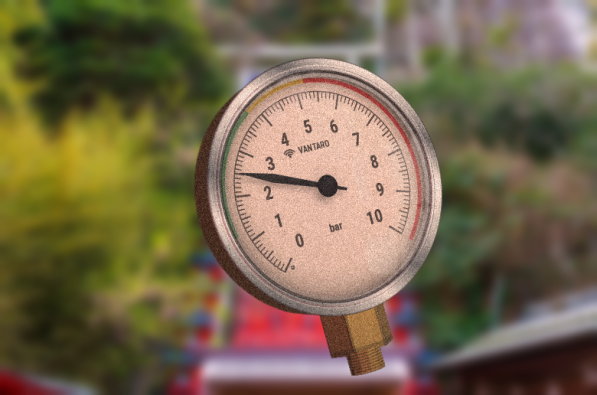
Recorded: 2.5 bar
